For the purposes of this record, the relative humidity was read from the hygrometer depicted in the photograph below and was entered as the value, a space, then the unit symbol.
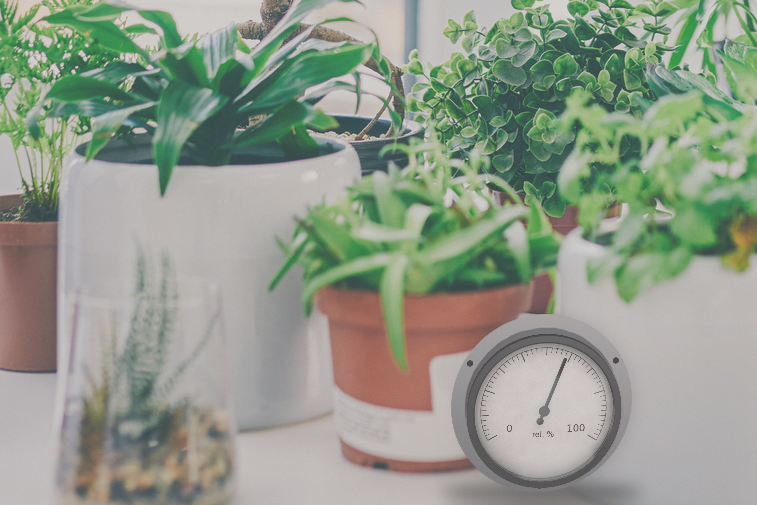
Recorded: 58 %
